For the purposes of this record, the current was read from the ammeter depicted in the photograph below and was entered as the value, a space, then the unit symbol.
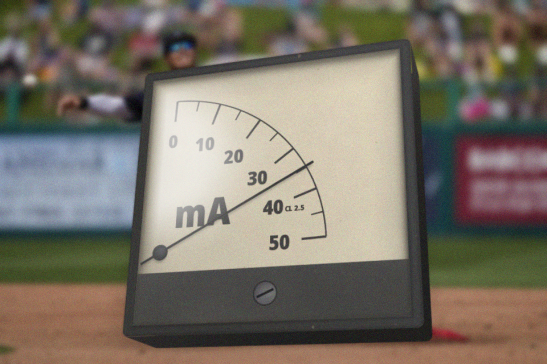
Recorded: 35 mA
